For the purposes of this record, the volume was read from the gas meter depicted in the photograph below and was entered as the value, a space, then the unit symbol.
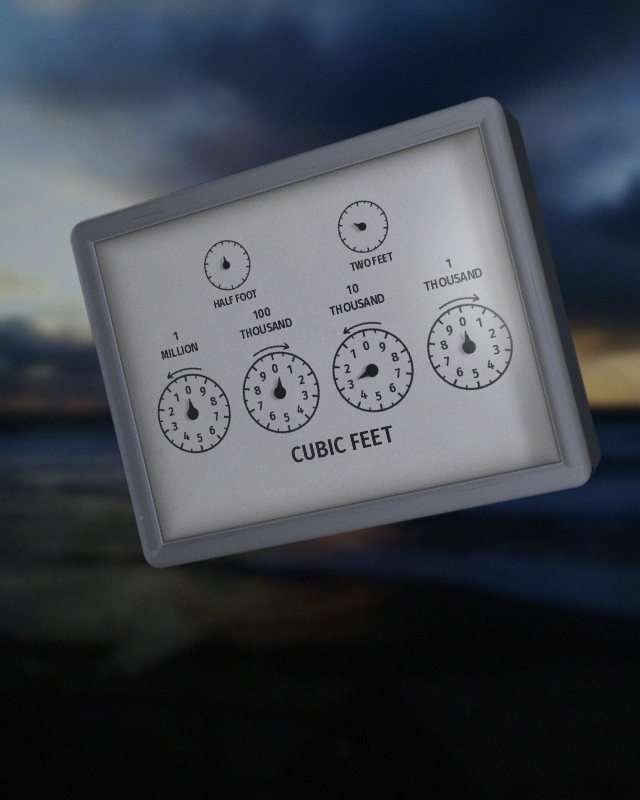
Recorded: 3000 ft³
